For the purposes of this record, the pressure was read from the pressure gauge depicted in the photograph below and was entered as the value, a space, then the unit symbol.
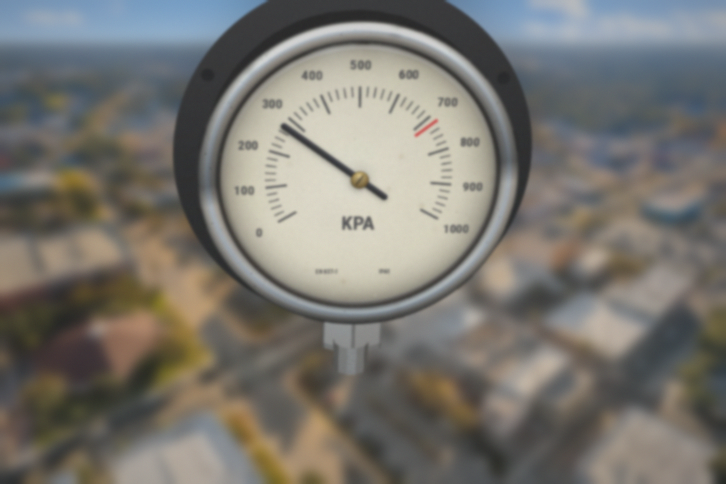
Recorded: 280 kPa
